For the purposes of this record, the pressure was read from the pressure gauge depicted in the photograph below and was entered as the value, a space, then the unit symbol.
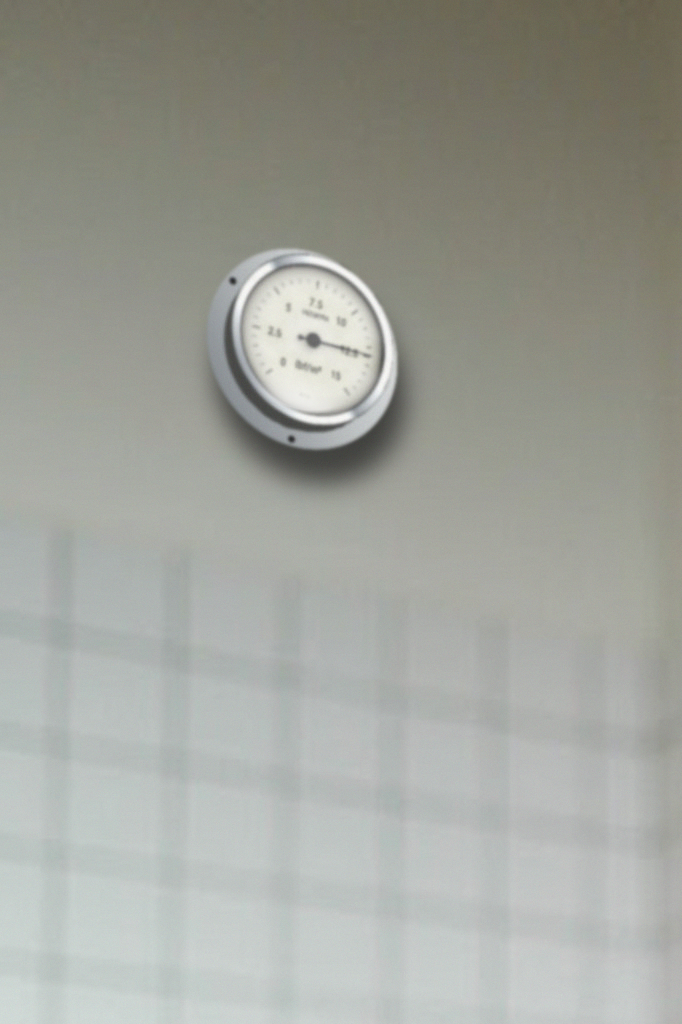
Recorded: 12.5 psi
